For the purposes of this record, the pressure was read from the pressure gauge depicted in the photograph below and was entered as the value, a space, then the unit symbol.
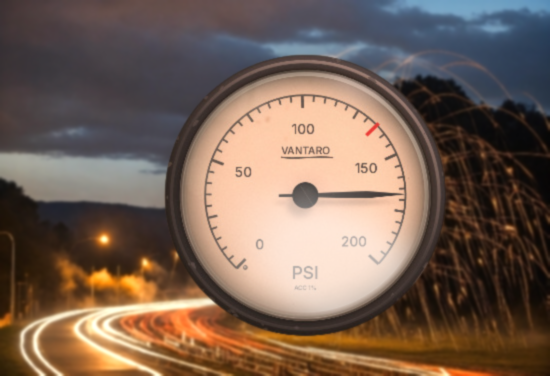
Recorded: 167.5 psi
